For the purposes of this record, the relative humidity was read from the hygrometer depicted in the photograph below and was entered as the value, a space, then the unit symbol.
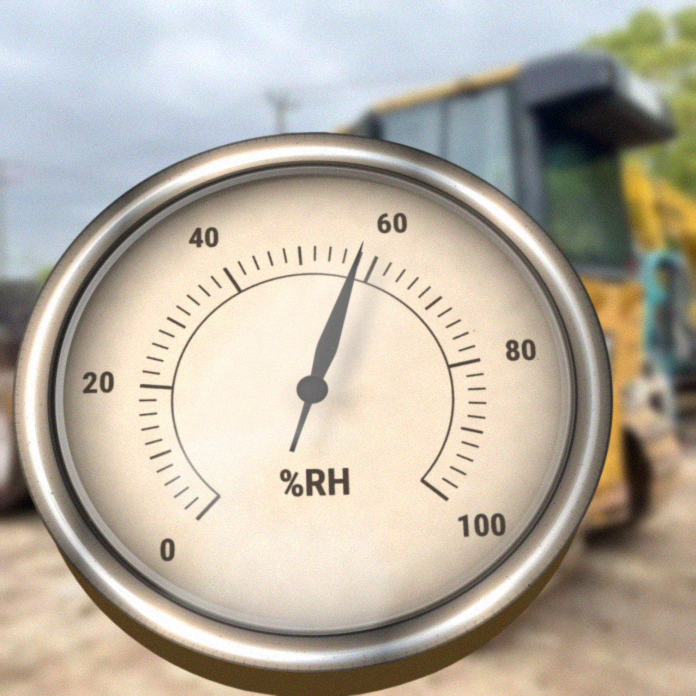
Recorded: 58 %
